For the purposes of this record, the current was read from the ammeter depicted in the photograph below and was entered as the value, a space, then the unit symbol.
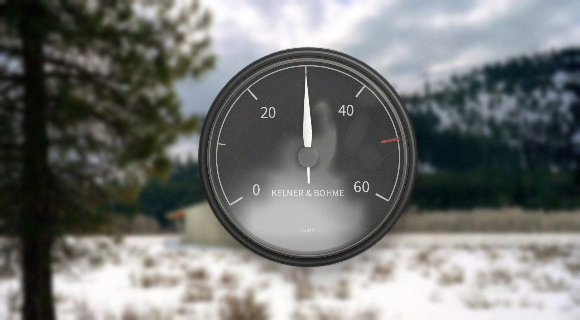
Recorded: 30 A
